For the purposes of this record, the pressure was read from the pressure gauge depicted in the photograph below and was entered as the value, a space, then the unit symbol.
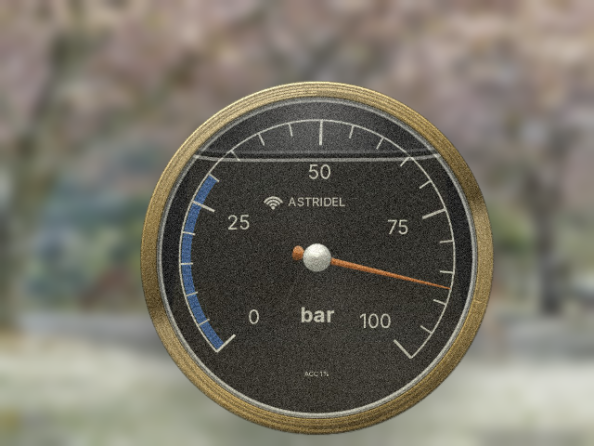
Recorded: 87.5 bar
